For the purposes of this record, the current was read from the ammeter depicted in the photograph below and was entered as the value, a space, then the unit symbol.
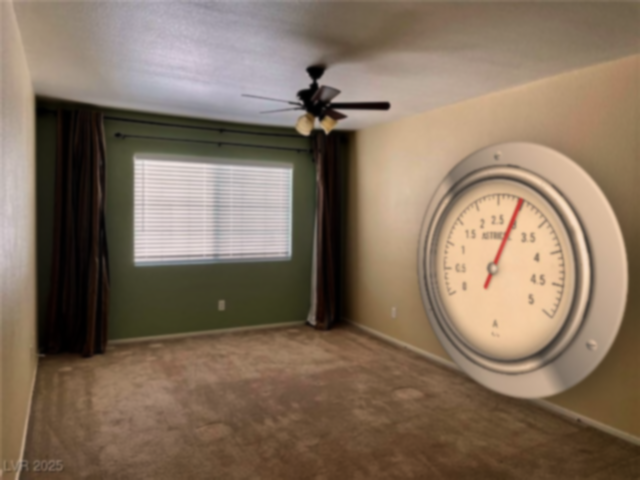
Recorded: 3 A
